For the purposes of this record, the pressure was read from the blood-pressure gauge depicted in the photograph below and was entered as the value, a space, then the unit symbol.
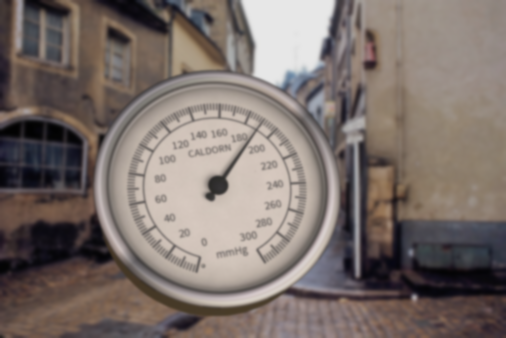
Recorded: 190 mmHg
